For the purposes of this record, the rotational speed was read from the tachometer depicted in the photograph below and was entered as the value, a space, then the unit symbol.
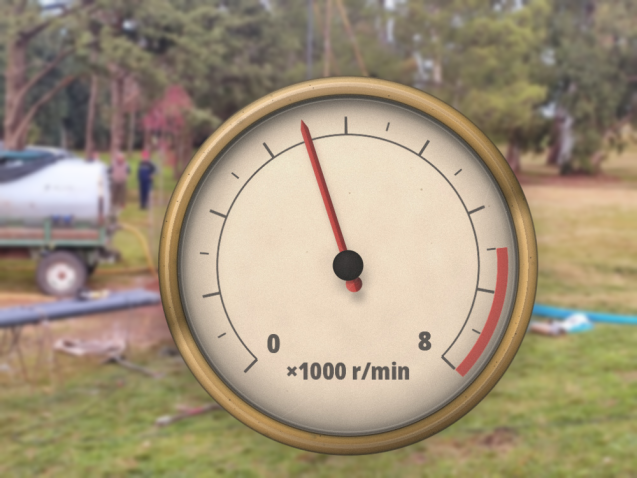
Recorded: 3500 rpm
